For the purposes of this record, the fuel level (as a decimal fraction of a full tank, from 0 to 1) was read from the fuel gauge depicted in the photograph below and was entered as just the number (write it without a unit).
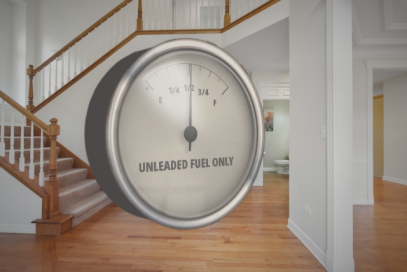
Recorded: 0.5
